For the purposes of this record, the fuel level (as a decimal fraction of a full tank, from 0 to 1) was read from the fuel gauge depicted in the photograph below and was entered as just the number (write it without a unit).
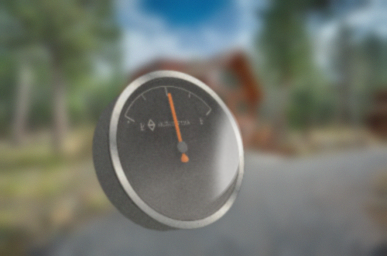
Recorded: 0.5
